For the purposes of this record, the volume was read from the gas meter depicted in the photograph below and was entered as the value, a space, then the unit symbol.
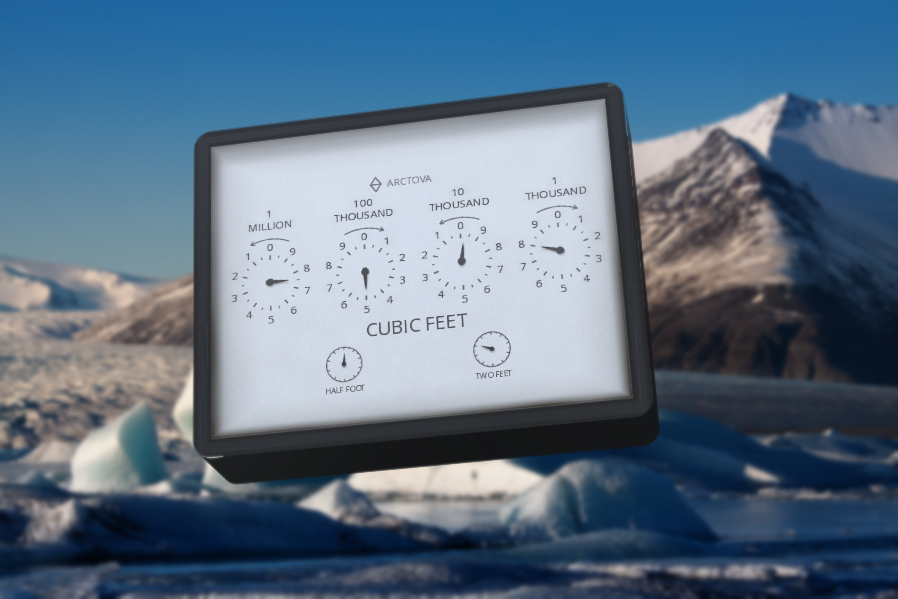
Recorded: 749800 ft³
